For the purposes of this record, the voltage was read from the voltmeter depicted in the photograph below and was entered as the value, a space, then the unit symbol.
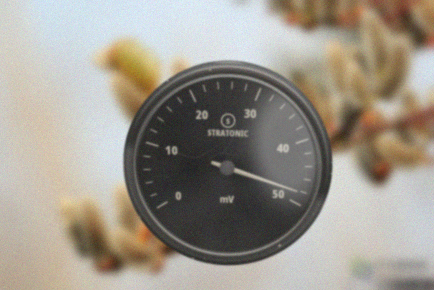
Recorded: 48 mV
